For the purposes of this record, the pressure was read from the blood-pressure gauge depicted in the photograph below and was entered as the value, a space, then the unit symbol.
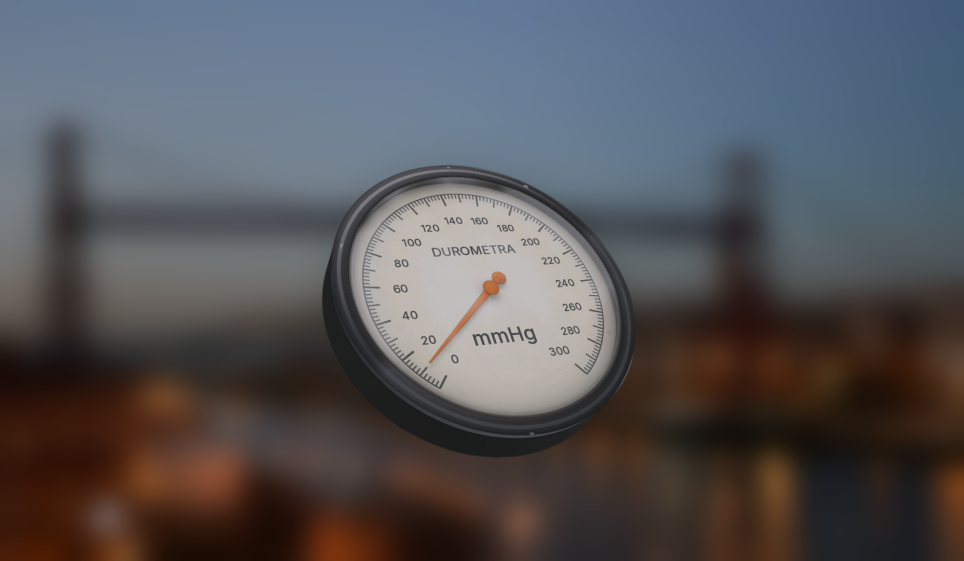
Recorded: 10 mmHg
